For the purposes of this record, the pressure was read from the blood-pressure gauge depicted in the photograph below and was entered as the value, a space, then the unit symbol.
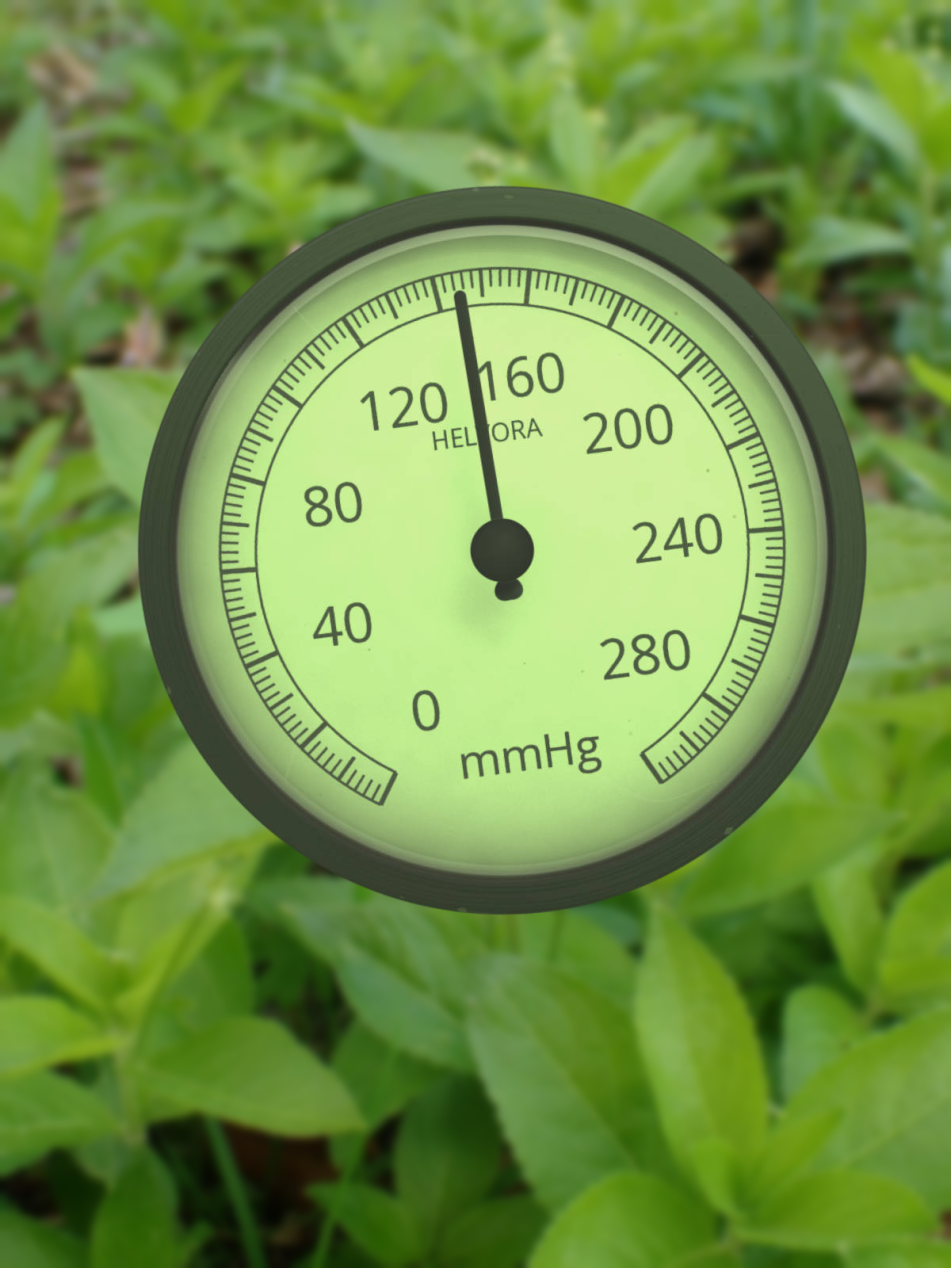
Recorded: 145 mmHg
